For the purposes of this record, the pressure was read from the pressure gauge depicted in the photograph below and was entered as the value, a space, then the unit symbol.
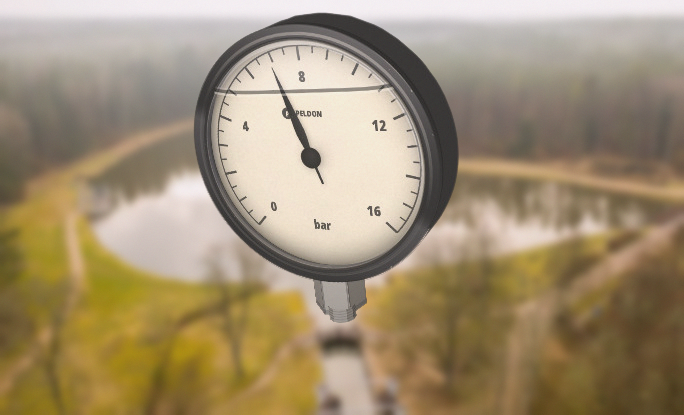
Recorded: 7 bar
